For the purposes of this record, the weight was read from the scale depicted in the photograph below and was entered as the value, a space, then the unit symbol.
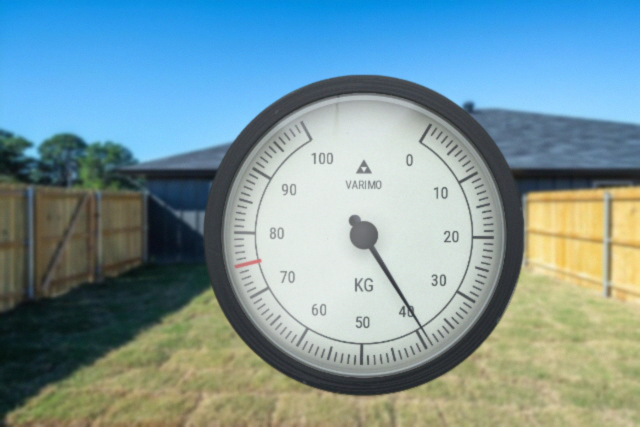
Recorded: 39 kg
